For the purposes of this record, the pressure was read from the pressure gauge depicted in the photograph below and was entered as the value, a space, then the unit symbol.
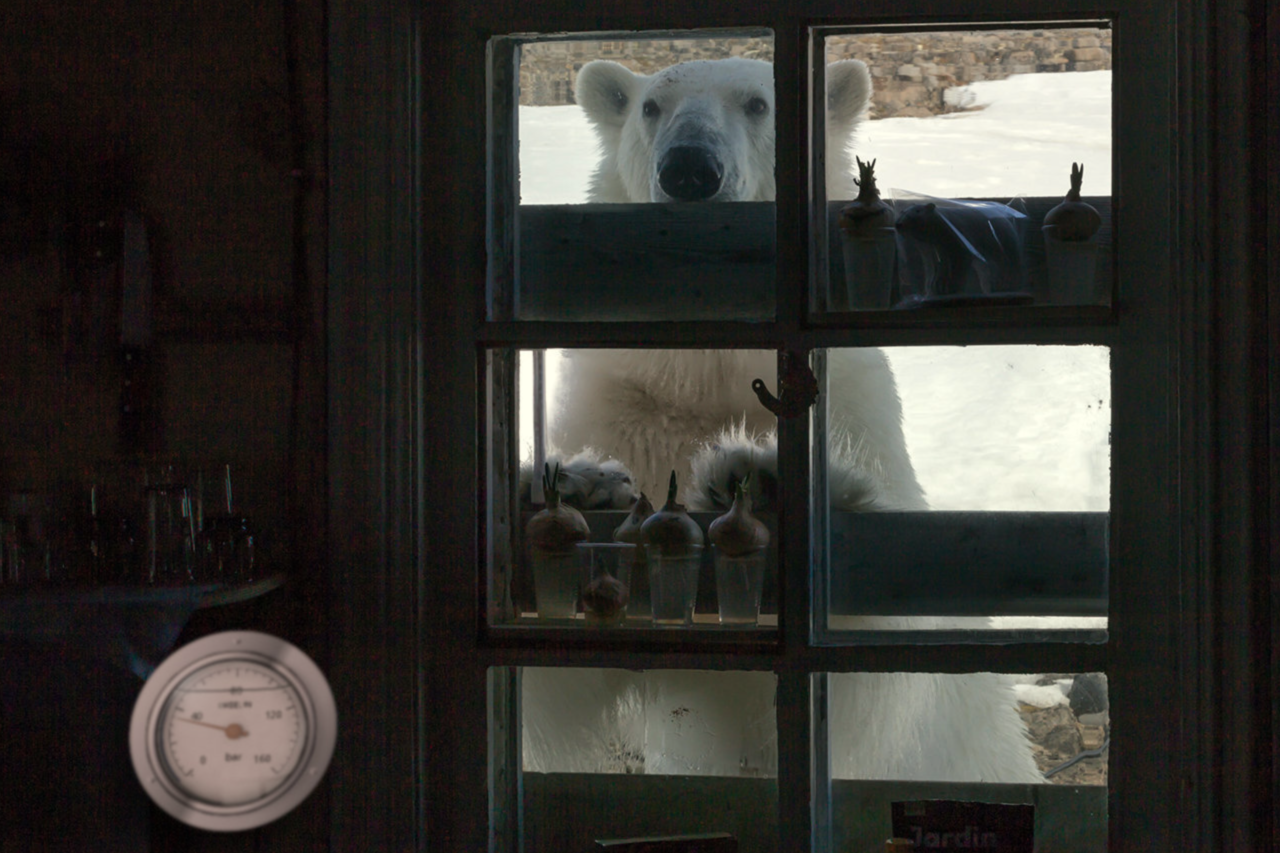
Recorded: 35 bar
